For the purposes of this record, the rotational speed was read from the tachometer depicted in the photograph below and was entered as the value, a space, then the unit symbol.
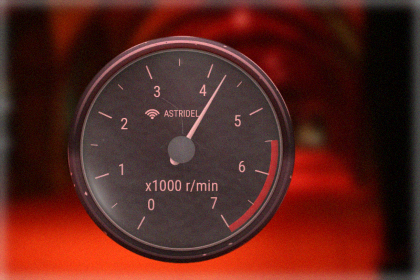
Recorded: 4250 rpm
